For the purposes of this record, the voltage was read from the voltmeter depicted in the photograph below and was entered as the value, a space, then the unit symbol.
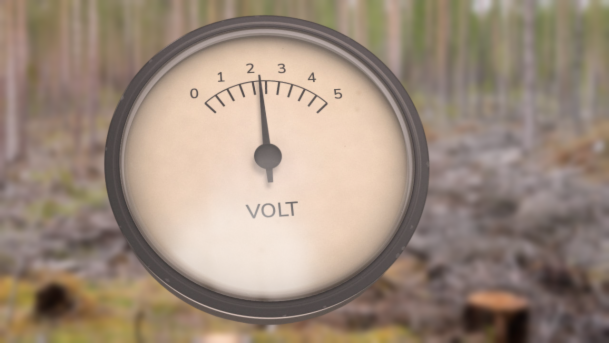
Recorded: 2.25 V
